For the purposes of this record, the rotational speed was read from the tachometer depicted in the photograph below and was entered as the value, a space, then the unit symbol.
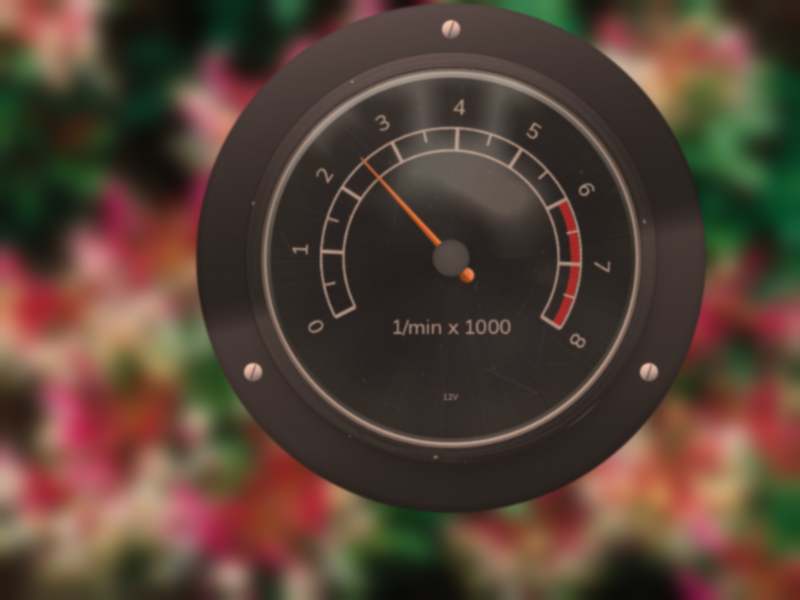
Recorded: 2500 rpm
